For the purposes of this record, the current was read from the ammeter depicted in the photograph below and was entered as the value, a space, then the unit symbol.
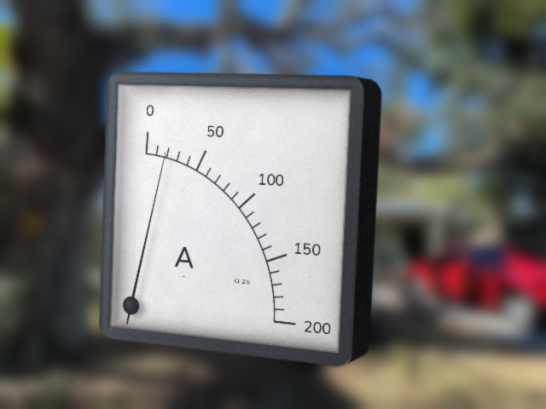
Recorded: 20 A
